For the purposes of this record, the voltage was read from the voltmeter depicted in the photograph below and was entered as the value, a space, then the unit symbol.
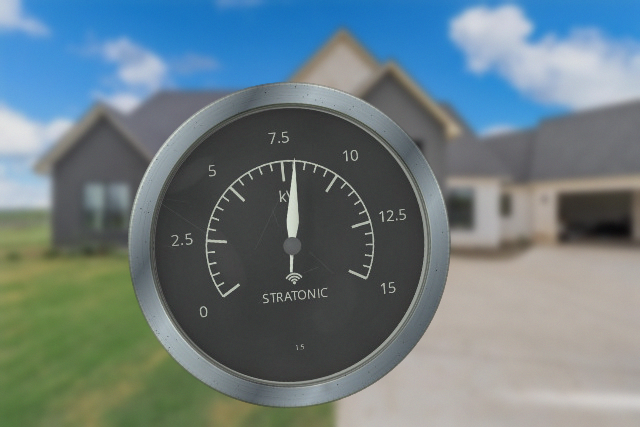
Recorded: 8 kV
